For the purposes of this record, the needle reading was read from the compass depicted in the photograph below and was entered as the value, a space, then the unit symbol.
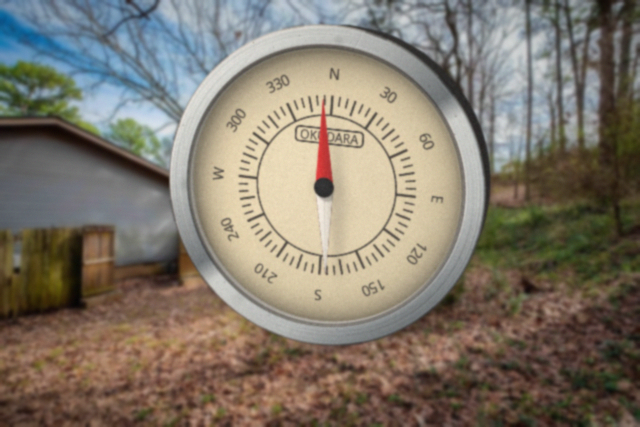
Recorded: 355 °
